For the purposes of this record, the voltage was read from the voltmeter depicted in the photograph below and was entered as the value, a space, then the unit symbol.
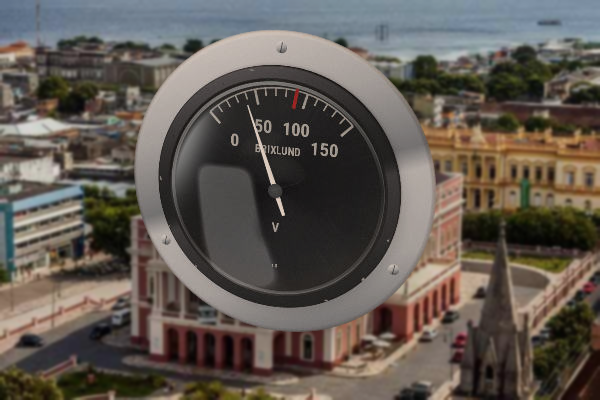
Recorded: 40 V
